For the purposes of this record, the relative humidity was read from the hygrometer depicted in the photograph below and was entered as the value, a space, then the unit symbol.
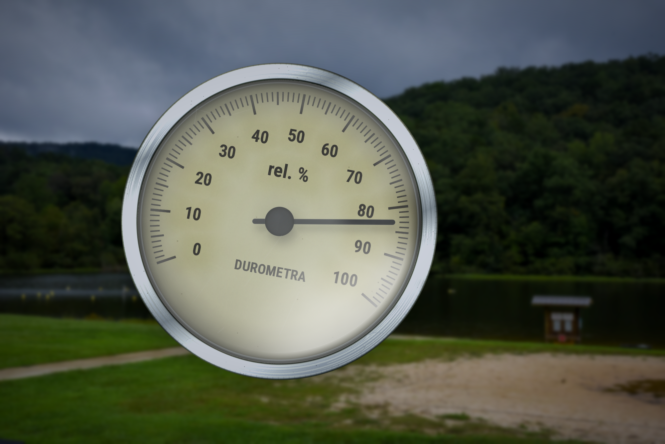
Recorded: 83 %
